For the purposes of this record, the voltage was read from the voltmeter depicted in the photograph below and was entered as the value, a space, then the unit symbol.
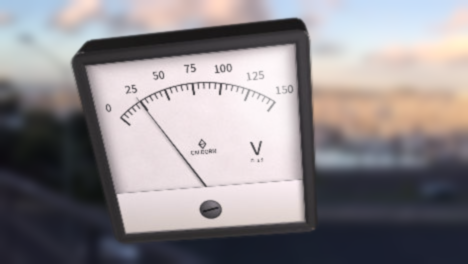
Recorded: 25 V
